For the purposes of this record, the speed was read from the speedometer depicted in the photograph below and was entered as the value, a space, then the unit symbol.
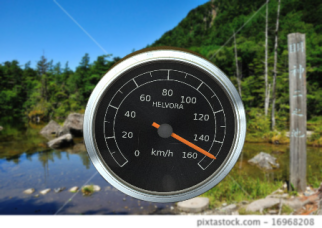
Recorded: 150 km/h
